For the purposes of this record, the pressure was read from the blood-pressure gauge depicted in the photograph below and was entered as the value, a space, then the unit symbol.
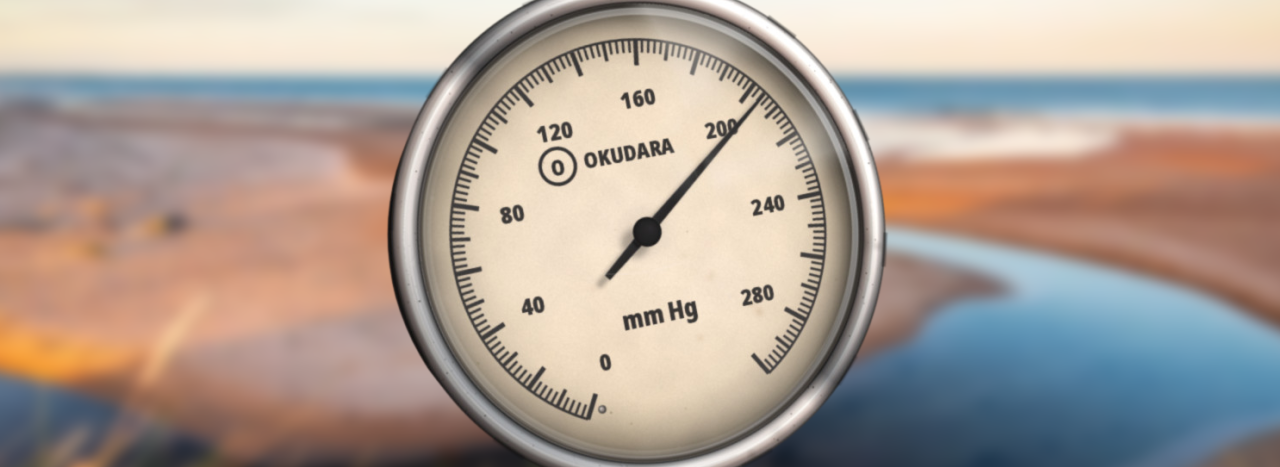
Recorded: 204 mmHg
